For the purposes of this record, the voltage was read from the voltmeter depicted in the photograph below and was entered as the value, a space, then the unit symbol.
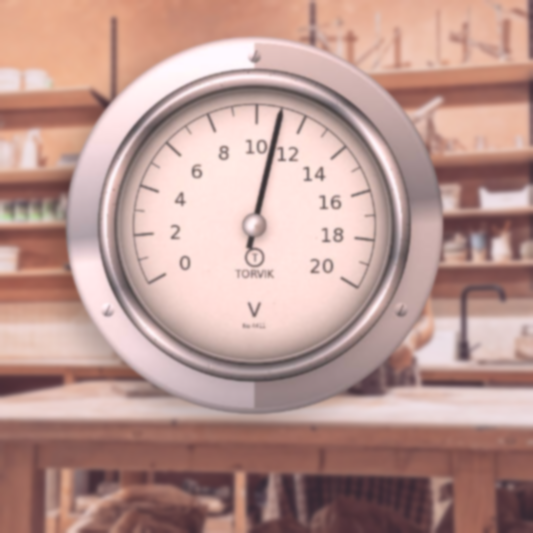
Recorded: 11 V
